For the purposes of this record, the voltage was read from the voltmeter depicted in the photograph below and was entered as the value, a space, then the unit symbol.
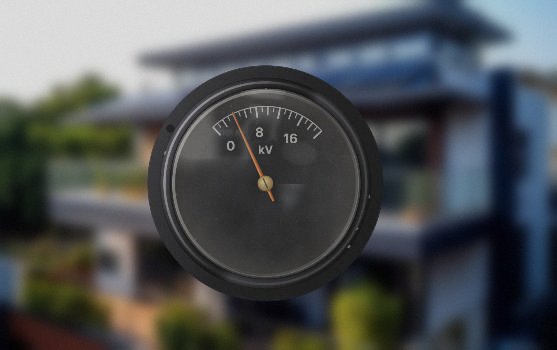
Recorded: 4 kV
